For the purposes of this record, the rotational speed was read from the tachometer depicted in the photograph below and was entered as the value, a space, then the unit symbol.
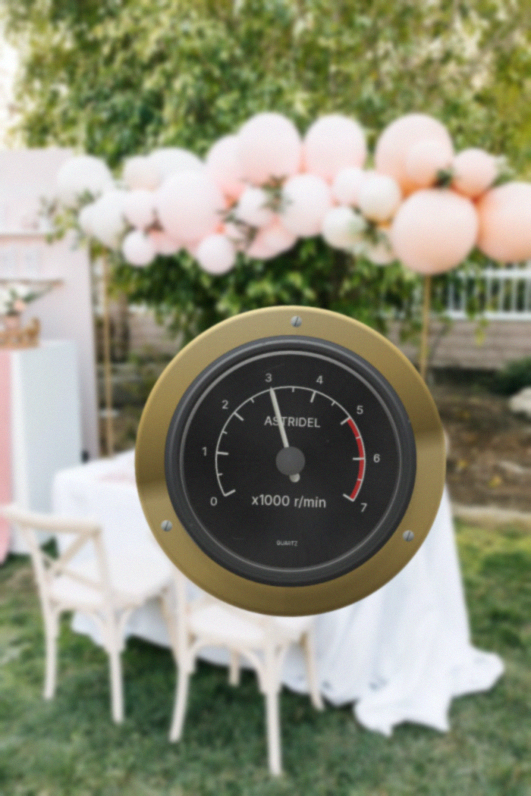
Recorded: 3000 rpm
